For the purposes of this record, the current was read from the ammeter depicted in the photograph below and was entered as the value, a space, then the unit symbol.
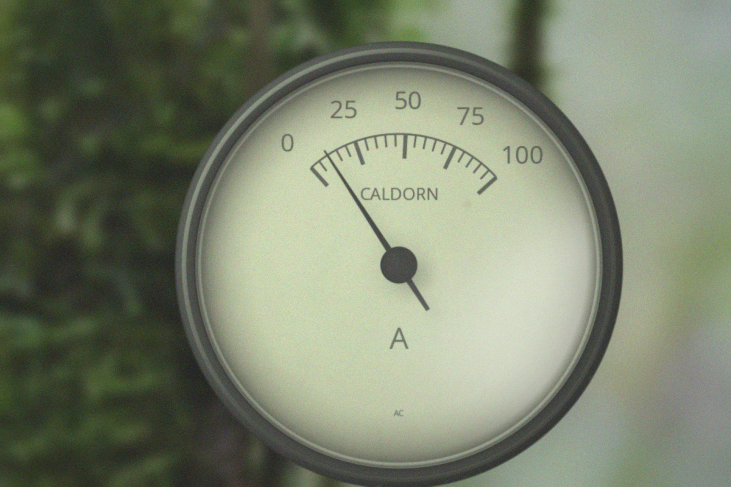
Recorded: 10 A
